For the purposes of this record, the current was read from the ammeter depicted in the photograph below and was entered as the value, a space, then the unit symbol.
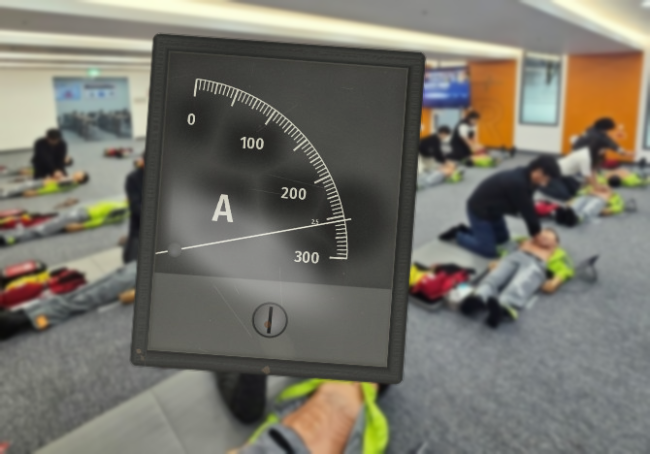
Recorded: 255 A
